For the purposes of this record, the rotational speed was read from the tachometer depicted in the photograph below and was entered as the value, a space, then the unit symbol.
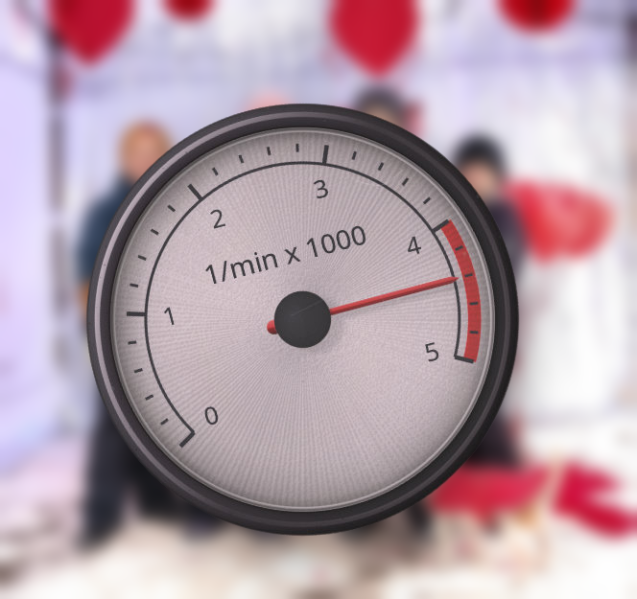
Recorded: 4400 rpm
